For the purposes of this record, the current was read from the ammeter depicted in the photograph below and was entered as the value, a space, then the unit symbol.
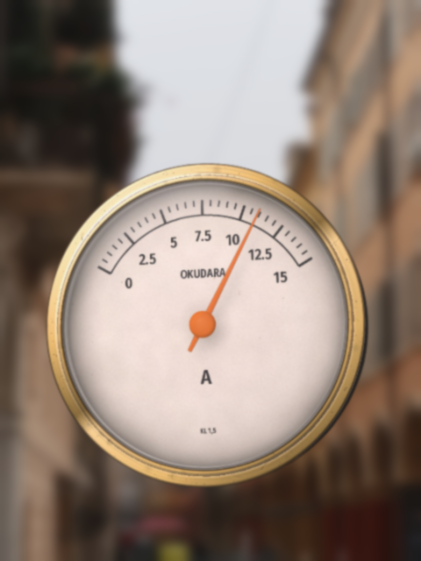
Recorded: 11 A
